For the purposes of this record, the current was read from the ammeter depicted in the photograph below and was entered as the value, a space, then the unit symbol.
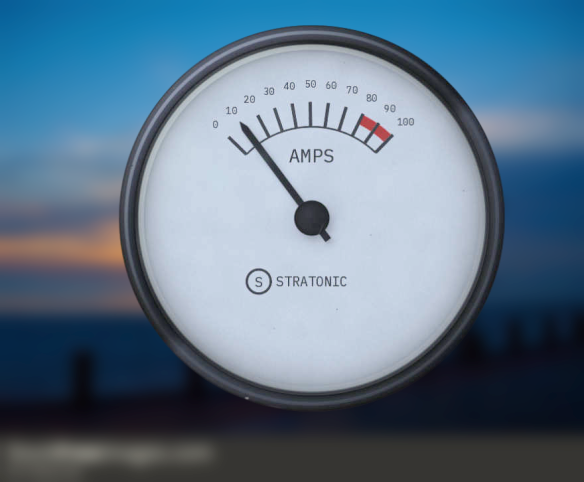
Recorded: 10 A
